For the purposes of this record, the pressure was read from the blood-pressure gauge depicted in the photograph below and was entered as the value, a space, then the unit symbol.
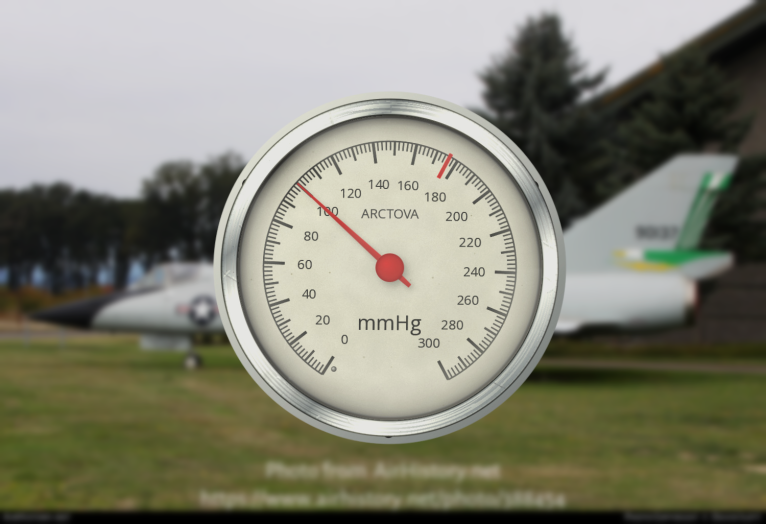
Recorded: 100 mmHg
